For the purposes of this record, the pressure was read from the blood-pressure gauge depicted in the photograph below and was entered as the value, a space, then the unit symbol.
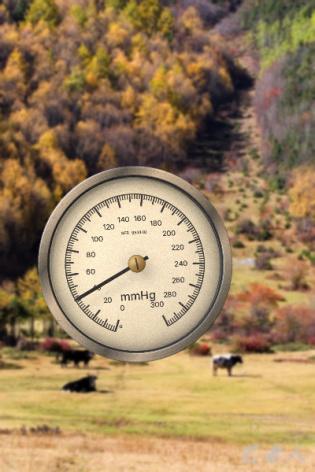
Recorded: 40 mmHg
